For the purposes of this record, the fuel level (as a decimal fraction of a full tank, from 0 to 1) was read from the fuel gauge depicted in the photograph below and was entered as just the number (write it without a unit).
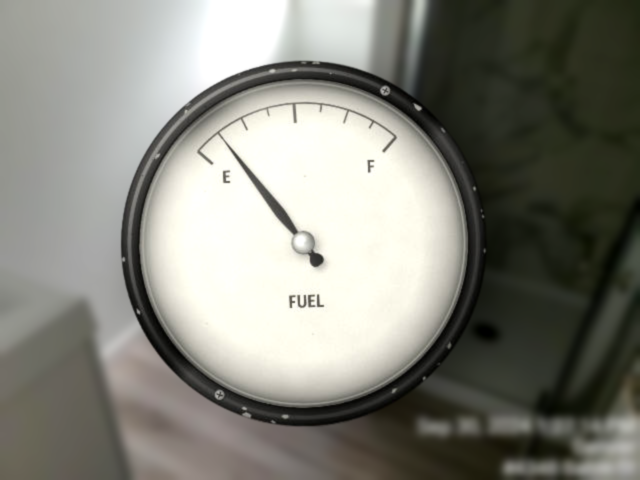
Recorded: 0.125
